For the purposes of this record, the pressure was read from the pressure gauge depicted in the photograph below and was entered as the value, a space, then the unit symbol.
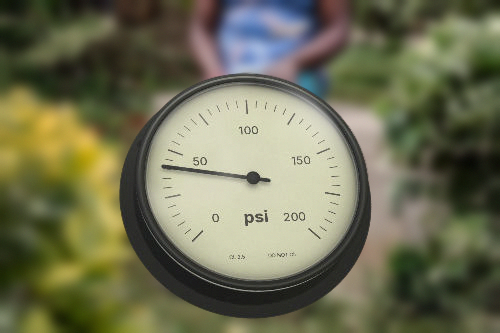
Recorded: 40 psi
